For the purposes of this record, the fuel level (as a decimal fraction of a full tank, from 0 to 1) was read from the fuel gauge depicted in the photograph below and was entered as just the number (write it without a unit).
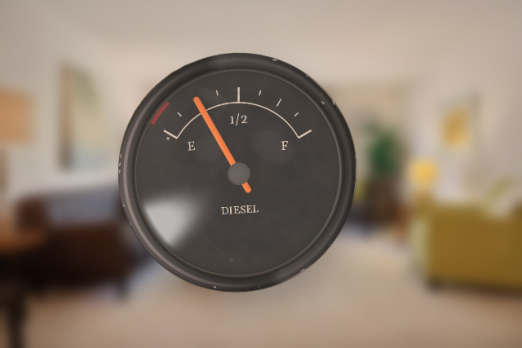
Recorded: 0.25
